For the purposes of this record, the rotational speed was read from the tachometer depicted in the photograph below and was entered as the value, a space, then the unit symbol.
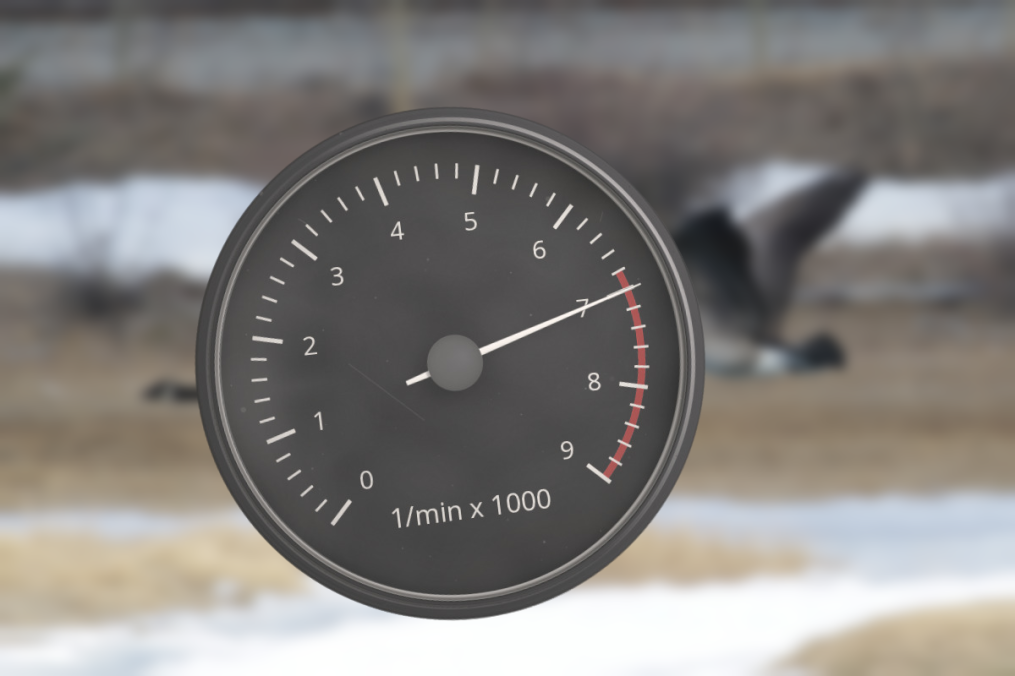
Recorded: 7000 rpm
